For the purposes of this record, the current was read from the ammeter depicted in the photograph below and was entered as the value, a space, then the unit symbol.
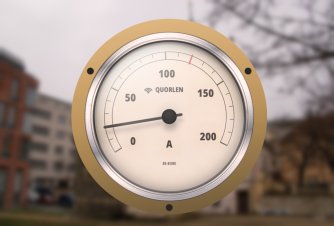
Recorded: 20 A
